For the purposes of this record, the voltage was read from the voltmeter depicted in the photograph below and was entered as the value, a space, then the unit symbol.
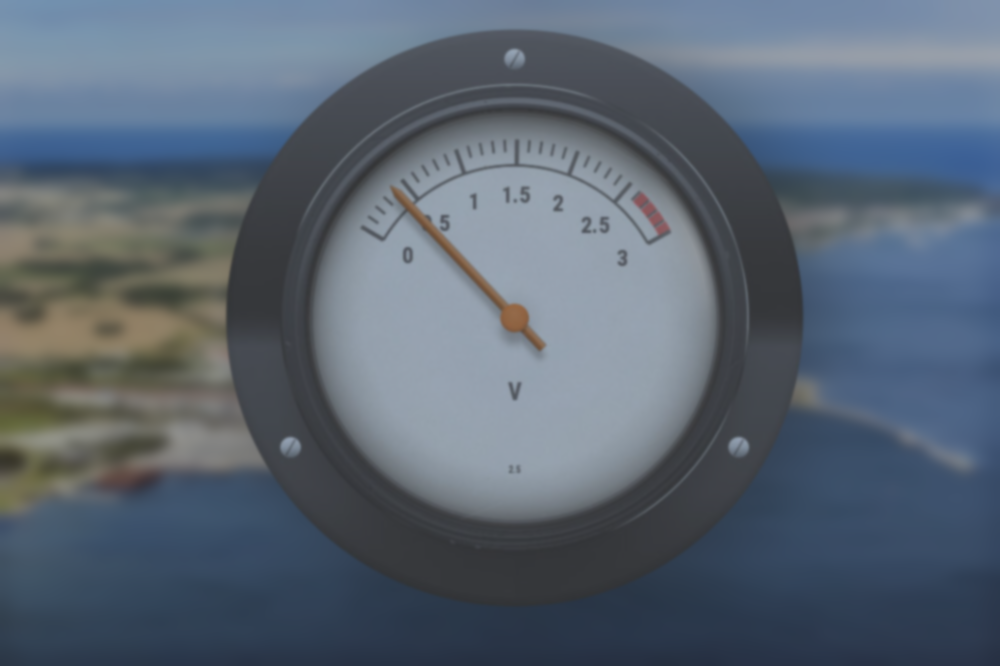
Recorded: 0.4 V
